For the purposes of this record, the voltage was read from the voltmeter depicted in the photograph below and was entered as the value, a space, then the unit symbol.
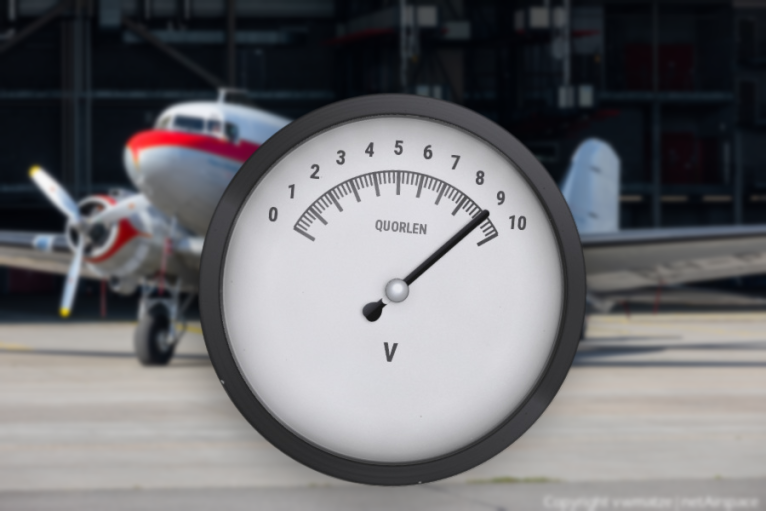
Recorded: 9 V
